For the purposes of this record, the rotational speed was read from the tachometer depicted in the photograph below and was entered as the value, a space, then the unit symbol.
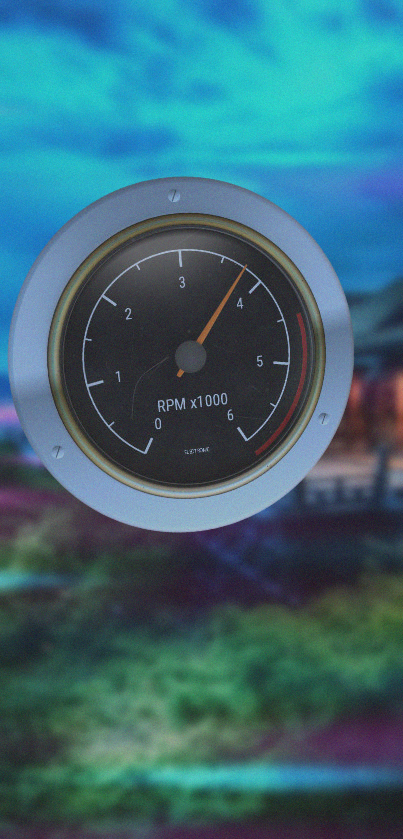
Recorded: 3750 rpm
